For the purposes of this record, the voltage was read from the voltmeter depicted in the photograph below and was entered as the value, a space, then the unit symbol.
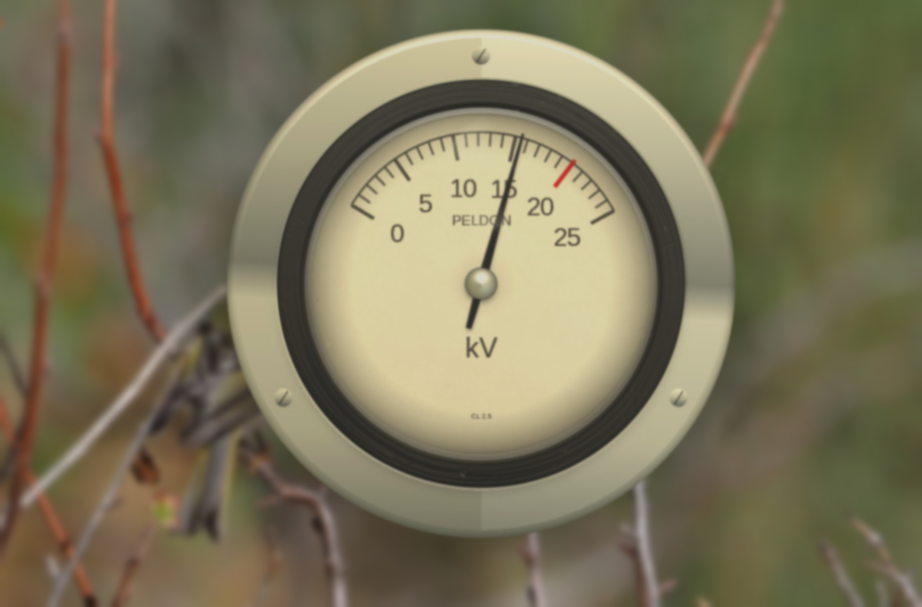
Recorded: 15.5 kV
